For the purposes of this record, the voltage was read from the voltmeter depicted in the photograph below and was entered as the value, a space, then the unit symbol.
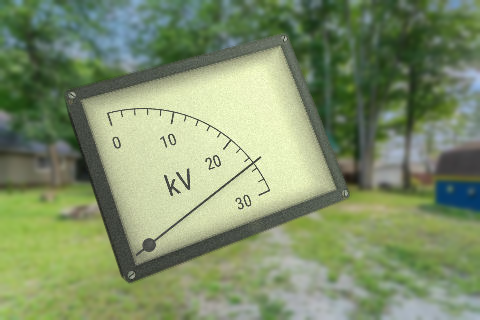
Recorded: 25 kV
